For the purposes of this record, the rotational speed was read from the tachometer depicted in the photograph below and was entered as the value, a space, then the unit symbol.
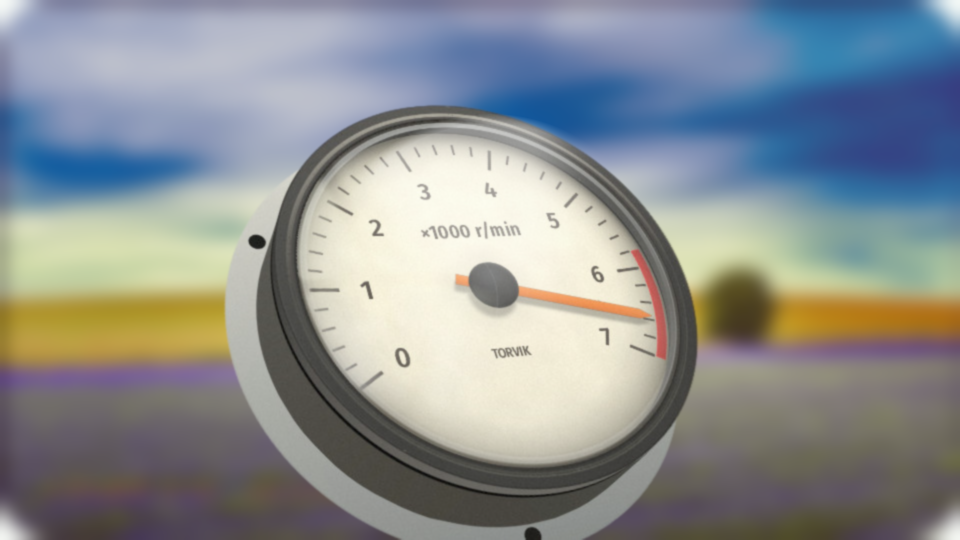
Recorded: 6600 rpm
